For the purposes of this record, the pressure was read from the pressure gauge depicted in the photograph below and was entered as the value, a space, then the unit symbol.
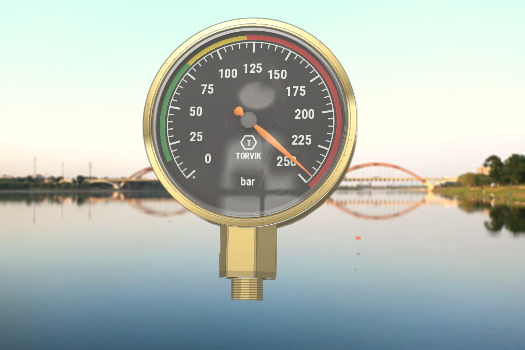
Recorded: 245 bar
